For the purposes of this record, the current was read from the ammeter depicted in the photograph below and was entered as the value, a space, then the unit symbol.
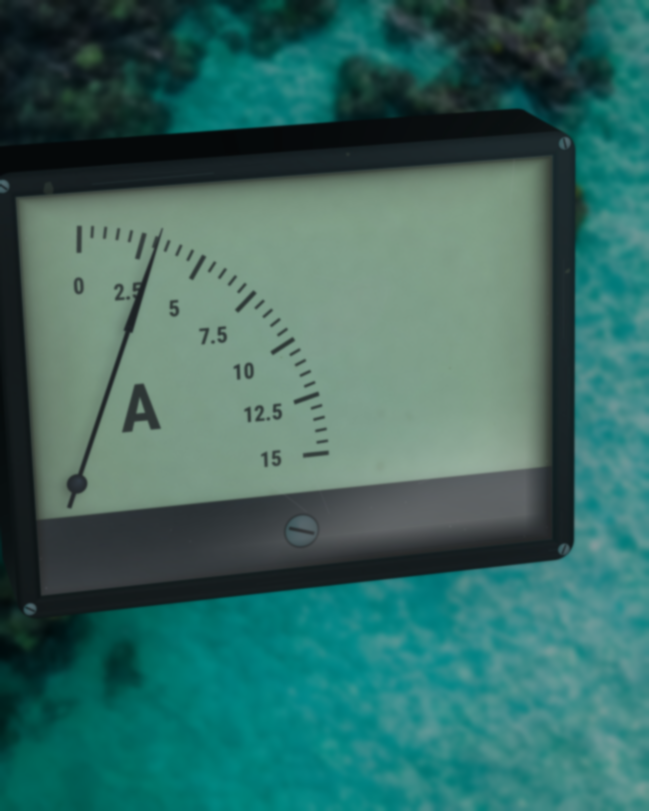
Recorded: 3 A
